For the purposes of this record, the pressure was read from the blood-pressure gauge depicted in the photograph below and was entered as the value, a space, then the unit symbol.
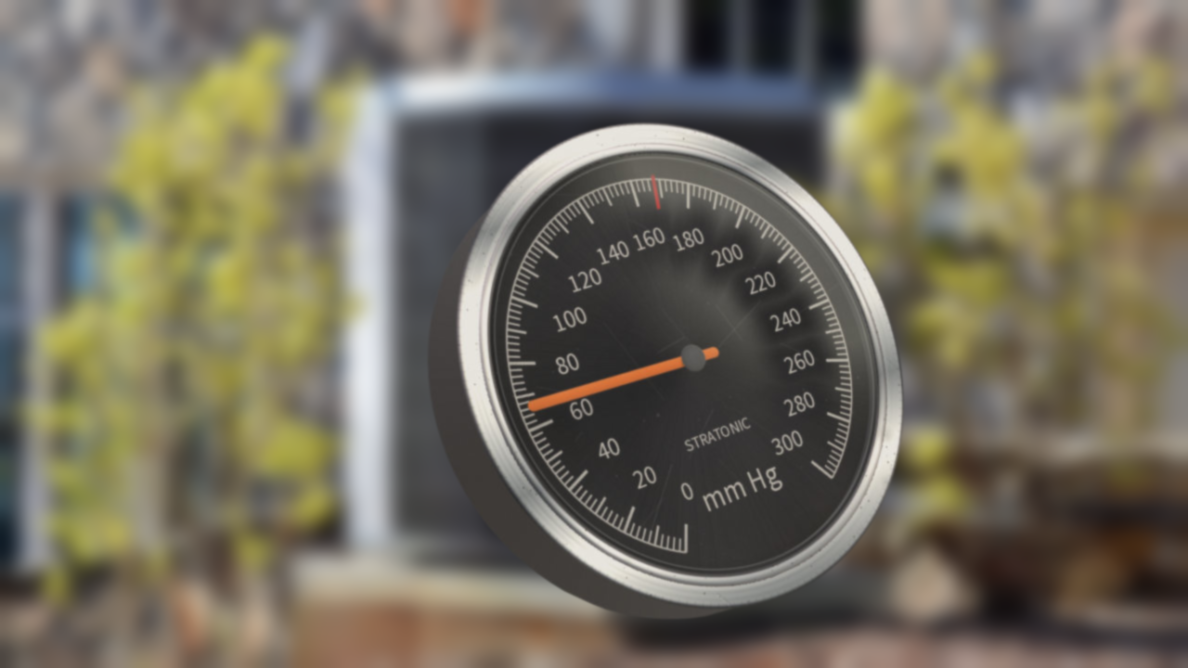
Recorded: 66 mmHg
